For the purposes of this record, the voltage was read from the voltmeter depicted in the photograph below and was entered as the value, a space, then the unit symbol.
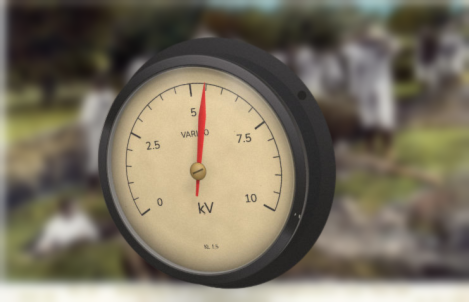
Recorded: 5.5 kV
